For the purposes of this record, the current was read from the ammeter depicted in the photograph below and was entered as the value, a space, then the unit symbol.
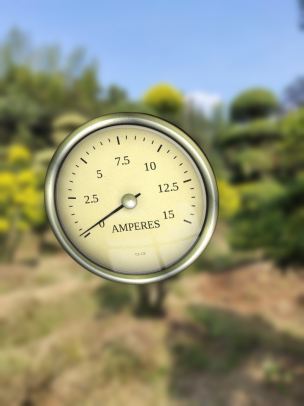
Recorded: 0.25 A
